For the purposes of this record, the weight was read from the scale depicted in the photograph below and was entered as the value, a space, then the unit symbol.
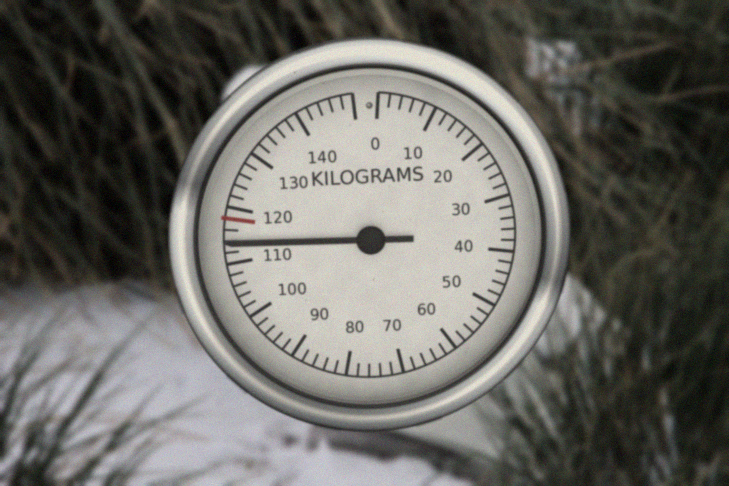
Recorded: 114 kg
